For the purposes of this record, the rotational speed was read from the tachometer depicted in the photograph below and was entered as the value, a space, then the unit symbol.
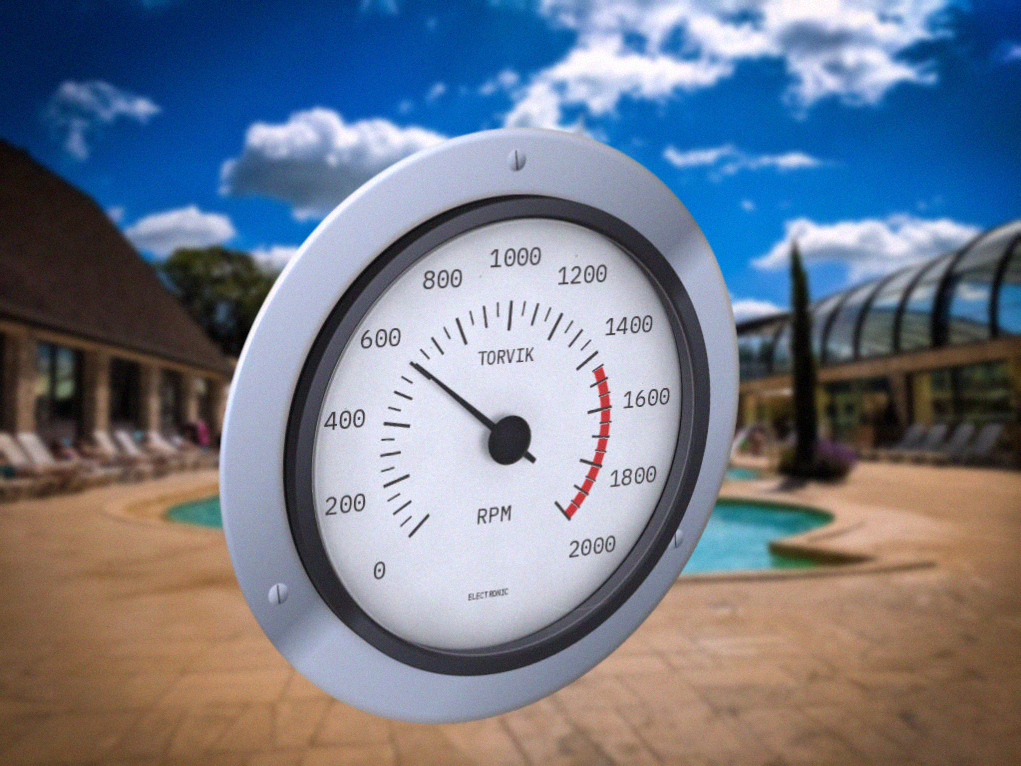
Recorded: 600 rpm
